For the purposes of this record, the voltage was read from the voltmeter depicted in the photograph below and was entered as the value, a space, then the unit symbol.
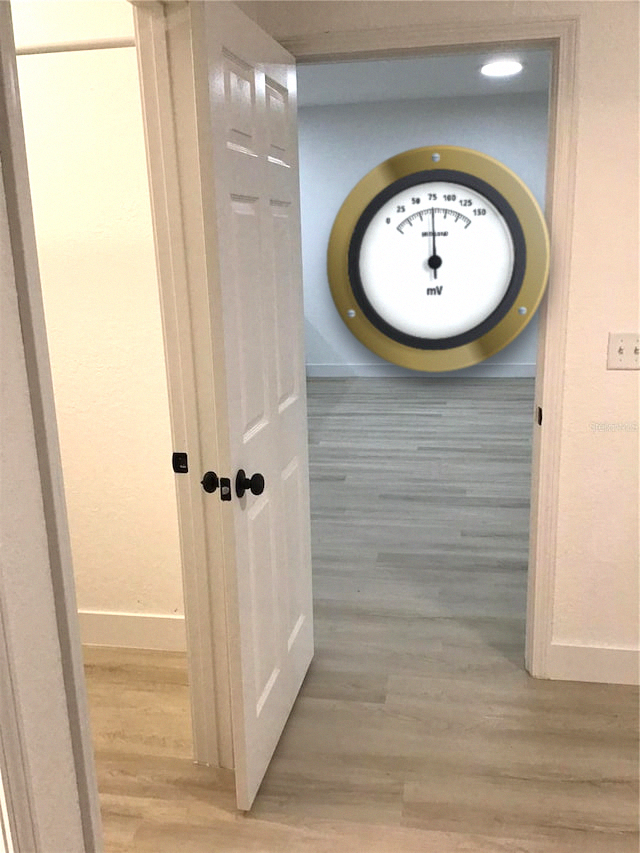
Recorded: 75 mV
